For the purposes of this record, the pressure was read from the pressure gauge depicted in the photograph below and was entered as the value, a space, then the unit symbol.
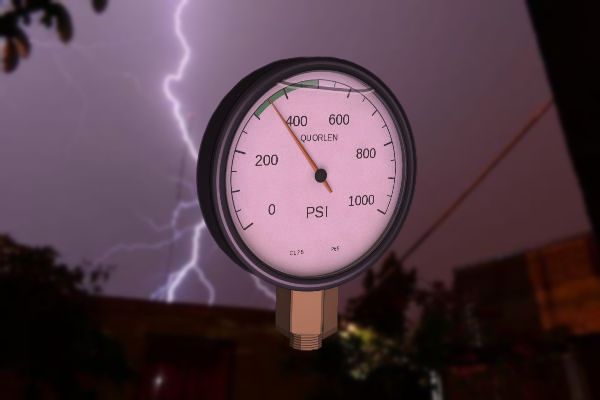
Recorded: 350 psi
